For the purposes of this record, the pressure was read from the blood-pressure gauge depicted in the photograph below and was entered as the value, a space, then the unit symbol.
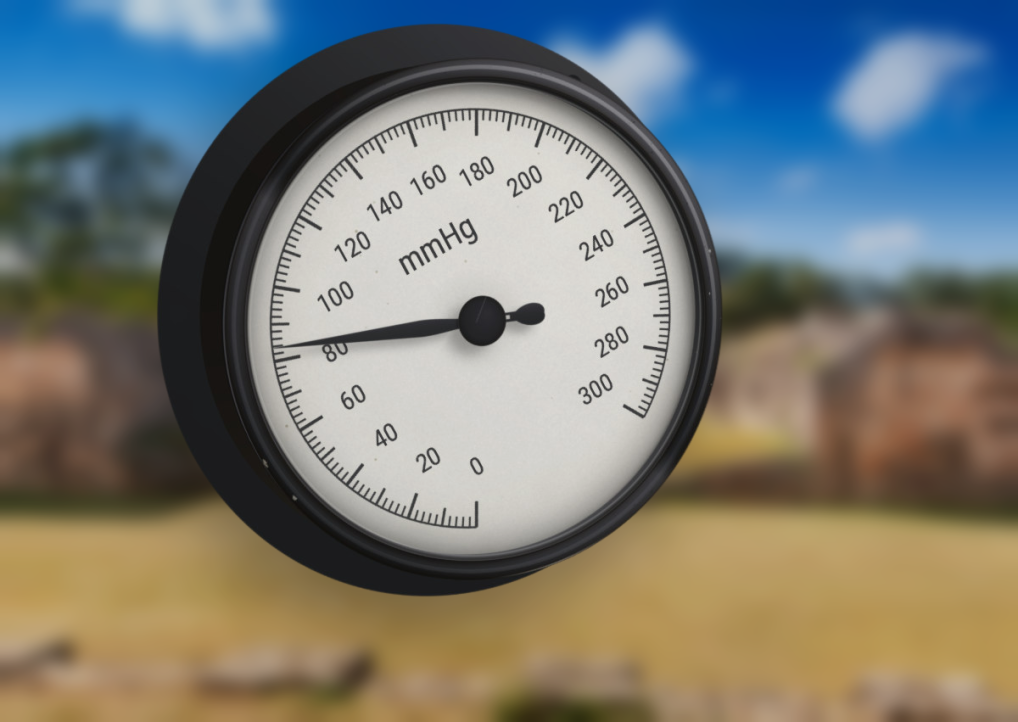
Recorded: 84 mmHg
